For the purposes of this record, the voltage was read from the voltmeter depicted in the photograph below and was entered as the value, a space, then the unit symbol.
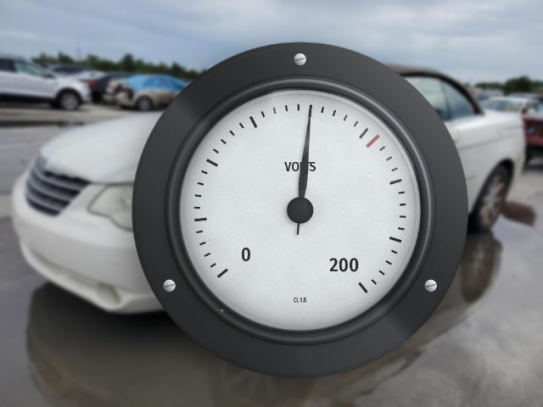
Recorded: 100 V
